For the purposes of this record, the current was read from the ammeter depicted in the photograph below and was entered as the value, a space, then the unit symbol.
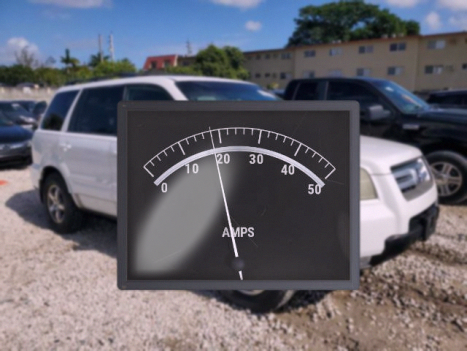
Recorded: 18 A
